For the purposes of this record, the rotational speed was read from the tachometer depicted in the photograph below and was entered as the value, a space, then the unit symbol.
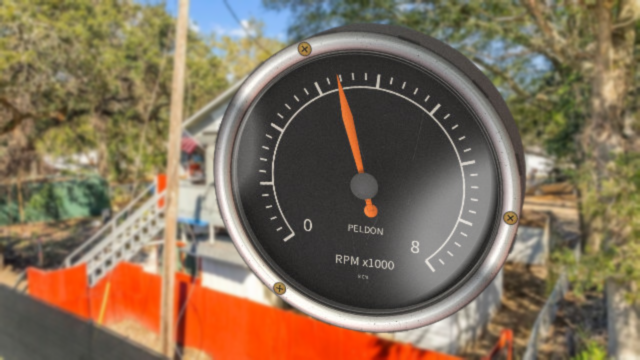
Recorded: 3400 rpm
